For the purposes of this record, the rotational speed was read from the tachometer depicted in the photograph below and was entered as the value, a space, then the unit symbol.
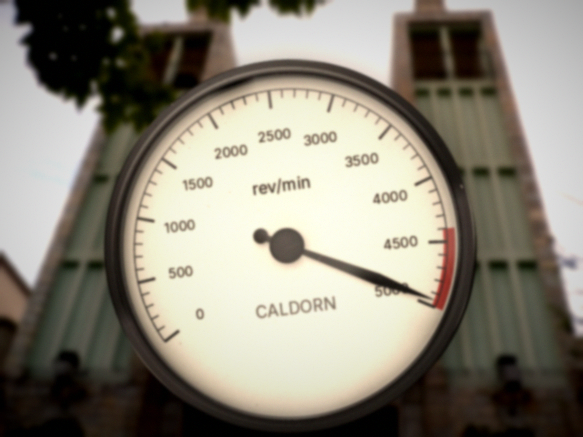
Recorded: 4950 rpm
